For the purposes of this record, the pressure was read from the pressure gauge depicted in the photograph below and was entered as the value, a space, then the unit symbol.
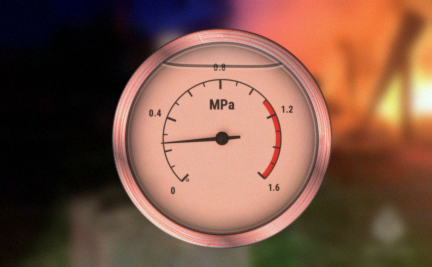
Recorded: 0.25 MPa
